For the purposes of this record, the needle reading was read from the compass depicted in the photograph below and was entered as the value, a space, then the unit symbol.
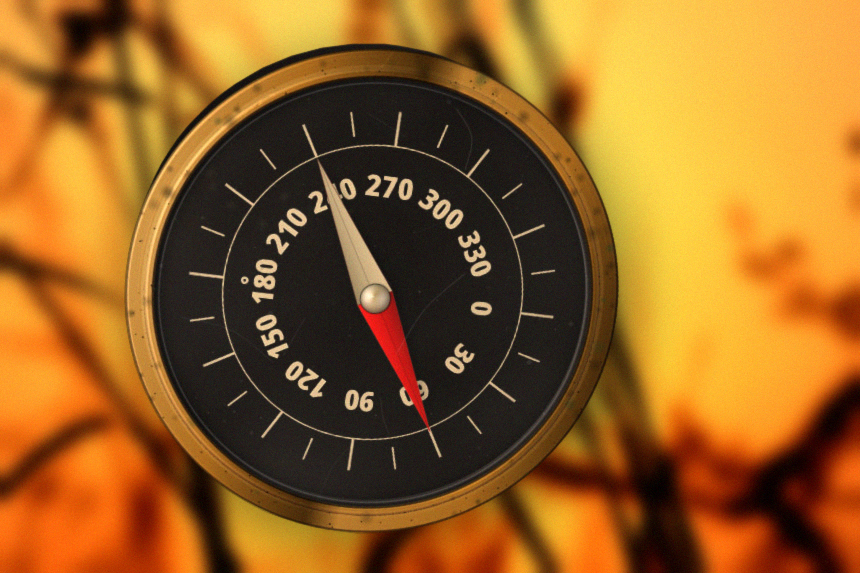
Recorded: 60 °
